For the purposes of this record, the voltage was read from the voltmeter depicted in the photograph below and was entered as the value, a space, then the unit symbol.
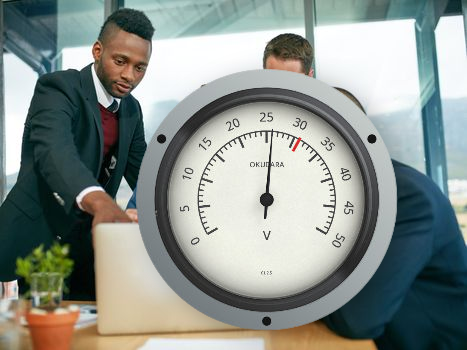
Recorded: 26 V
